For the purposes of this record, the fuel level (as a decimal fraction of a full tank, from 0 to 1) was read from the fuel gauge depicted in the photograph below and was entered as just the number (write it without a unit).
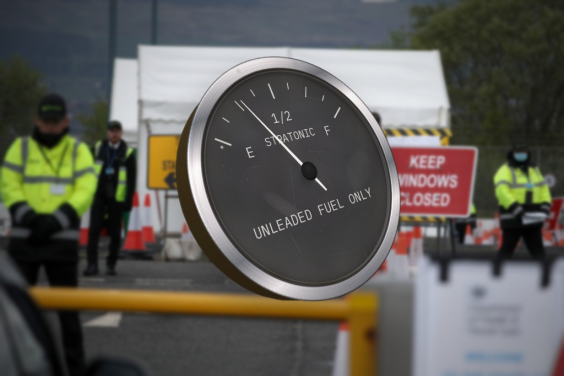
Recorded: 0.25
